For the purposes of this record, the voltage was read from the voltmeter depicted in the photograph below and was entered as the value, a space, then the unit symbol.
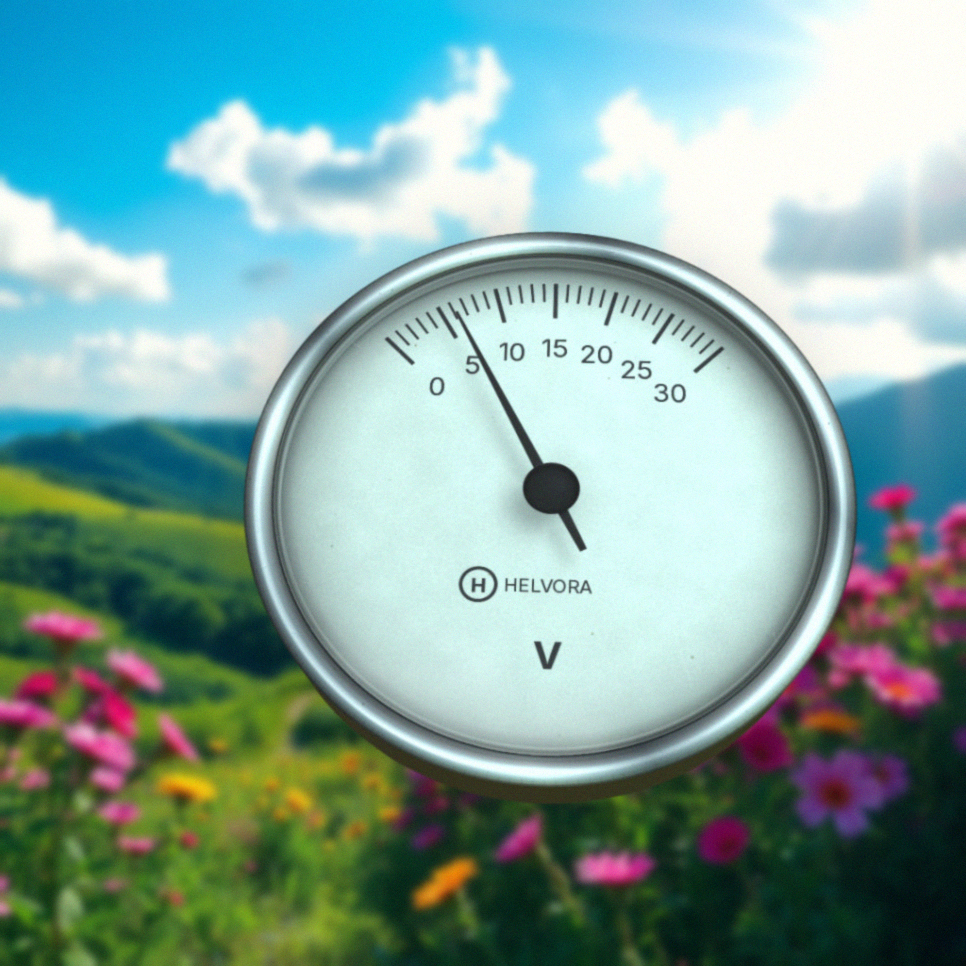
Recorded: 6 V
